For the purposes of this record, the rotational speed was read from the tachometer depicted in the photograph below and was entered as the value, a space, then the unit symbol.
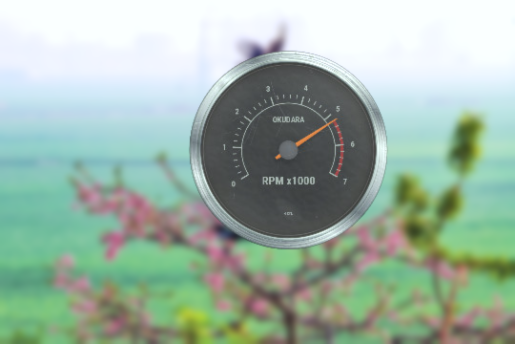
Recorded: 5200 rpm
